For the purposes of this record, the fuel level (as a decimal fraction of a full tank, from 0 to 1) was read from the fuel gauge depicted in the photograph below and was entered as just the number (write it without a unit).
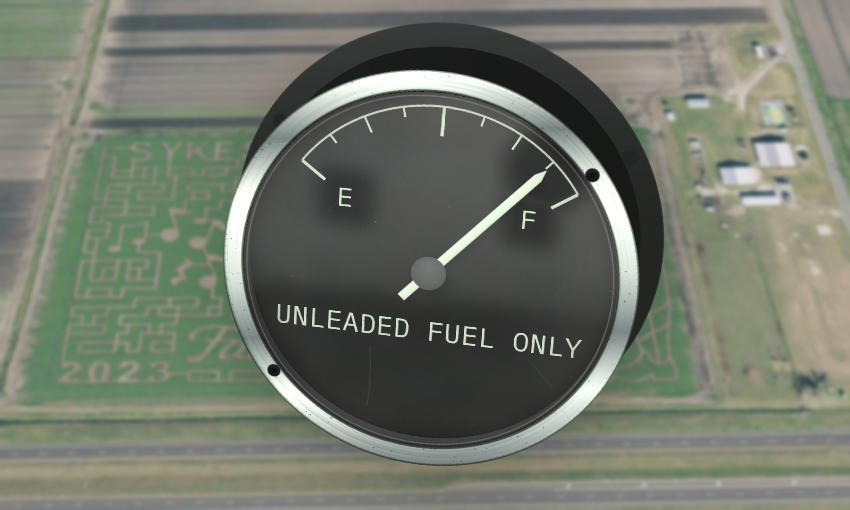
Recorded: 0.875
